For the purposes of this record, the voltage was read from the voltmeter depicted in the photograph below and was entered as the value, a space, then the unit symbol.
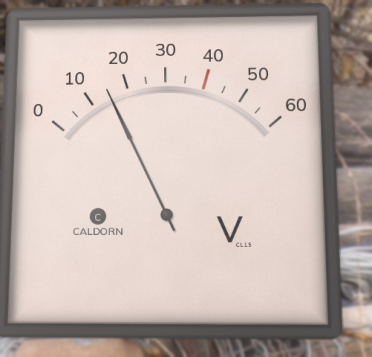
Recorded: 15 V
